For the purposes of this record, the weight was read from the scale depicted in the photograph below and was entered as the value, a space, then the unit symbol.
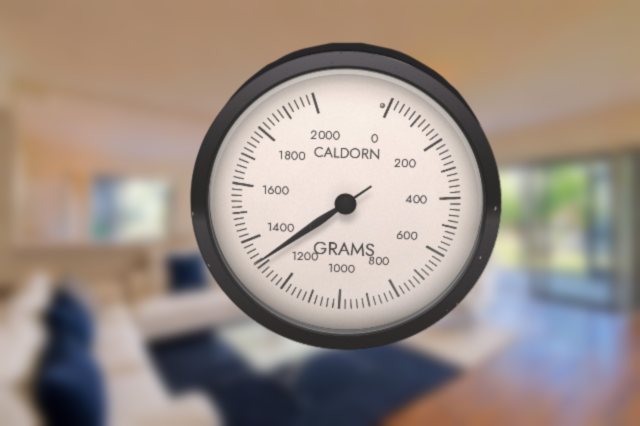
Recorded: 1320 g
